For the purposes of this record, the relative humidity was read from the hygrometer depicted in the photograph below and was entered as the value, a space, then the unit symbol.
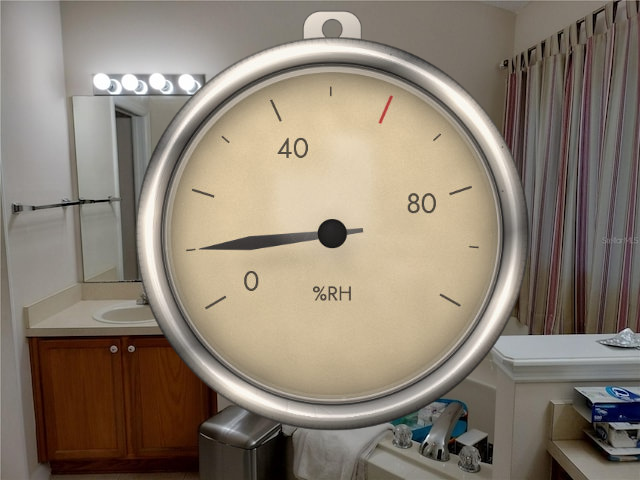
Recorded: 10 %
